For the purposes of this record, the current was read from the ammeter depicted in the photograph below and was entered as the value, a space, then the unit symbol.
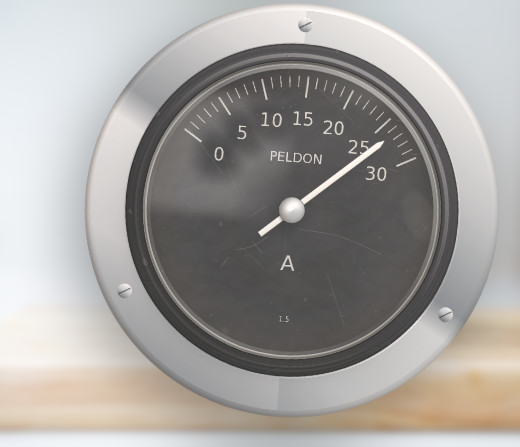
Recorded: 26.5 A
